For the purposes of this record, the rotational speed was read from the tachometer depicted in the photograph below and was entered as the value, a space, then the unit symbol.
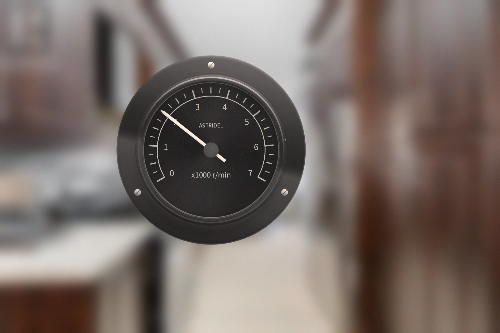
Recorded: 2000 rpm
